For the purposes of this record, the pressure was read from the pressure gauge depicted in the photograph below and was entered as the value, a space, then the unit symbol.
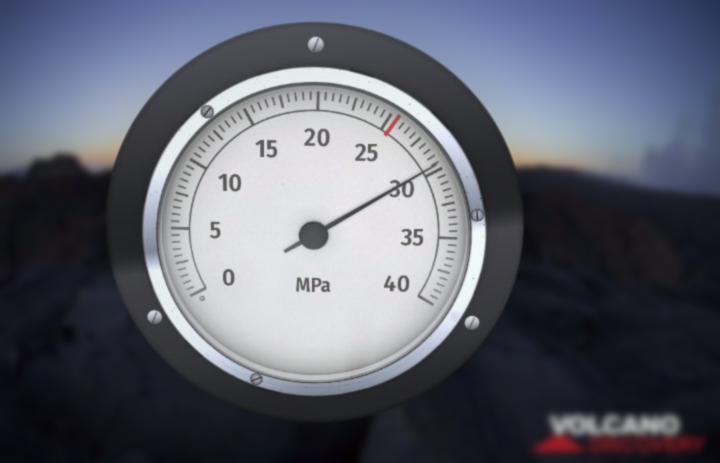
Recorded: 29.5 MPa
